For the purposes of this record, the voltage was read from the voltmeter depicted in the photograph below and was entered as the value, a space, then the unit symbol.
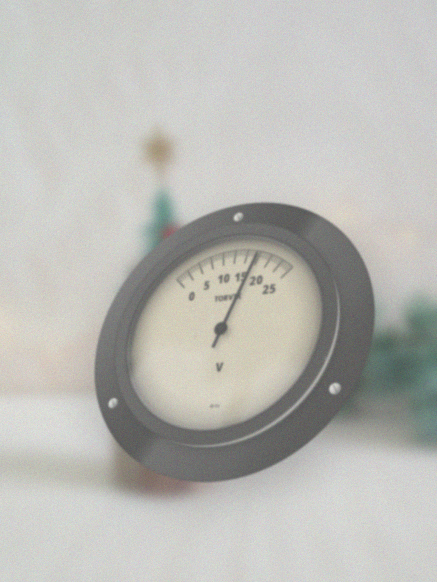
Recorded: 17.5 V
